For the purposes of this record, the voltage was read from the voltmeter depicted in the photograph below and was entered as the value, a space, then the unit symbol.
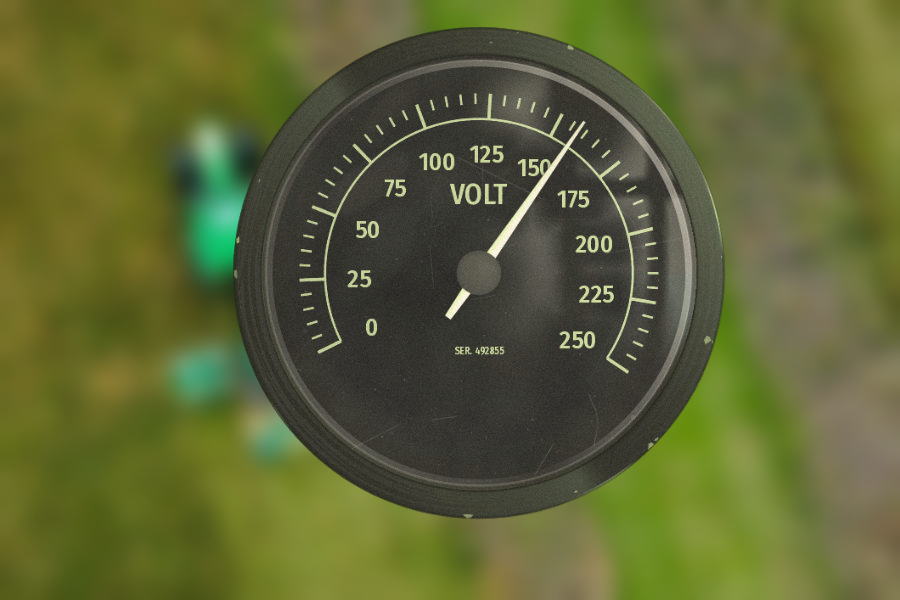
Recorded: 157.5 V
